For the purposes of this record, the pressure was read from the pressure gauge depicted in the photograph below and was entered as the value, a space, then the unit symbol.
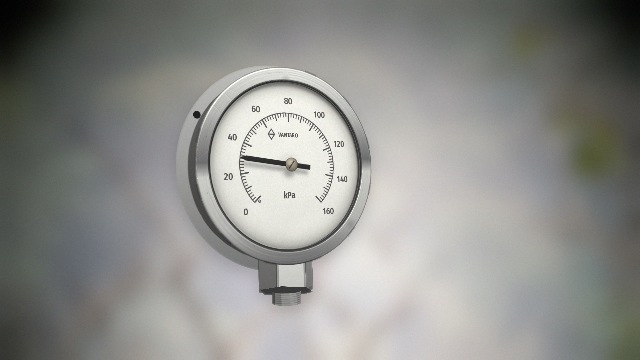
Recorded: 30 kPa
